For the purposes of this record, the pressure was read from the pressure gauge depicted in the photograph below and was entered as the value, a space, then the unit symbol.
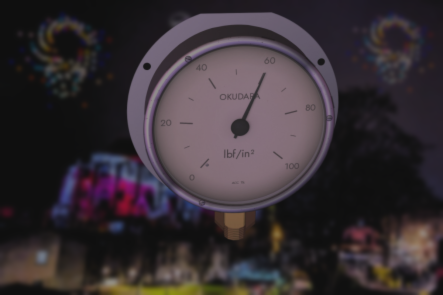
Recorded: 60 psi
